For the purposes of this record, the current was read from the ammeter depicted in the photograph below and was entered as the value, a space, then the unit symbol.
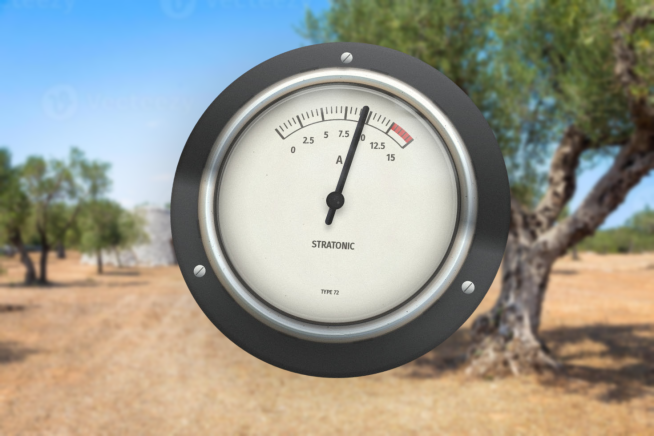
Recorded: 9.5 A
